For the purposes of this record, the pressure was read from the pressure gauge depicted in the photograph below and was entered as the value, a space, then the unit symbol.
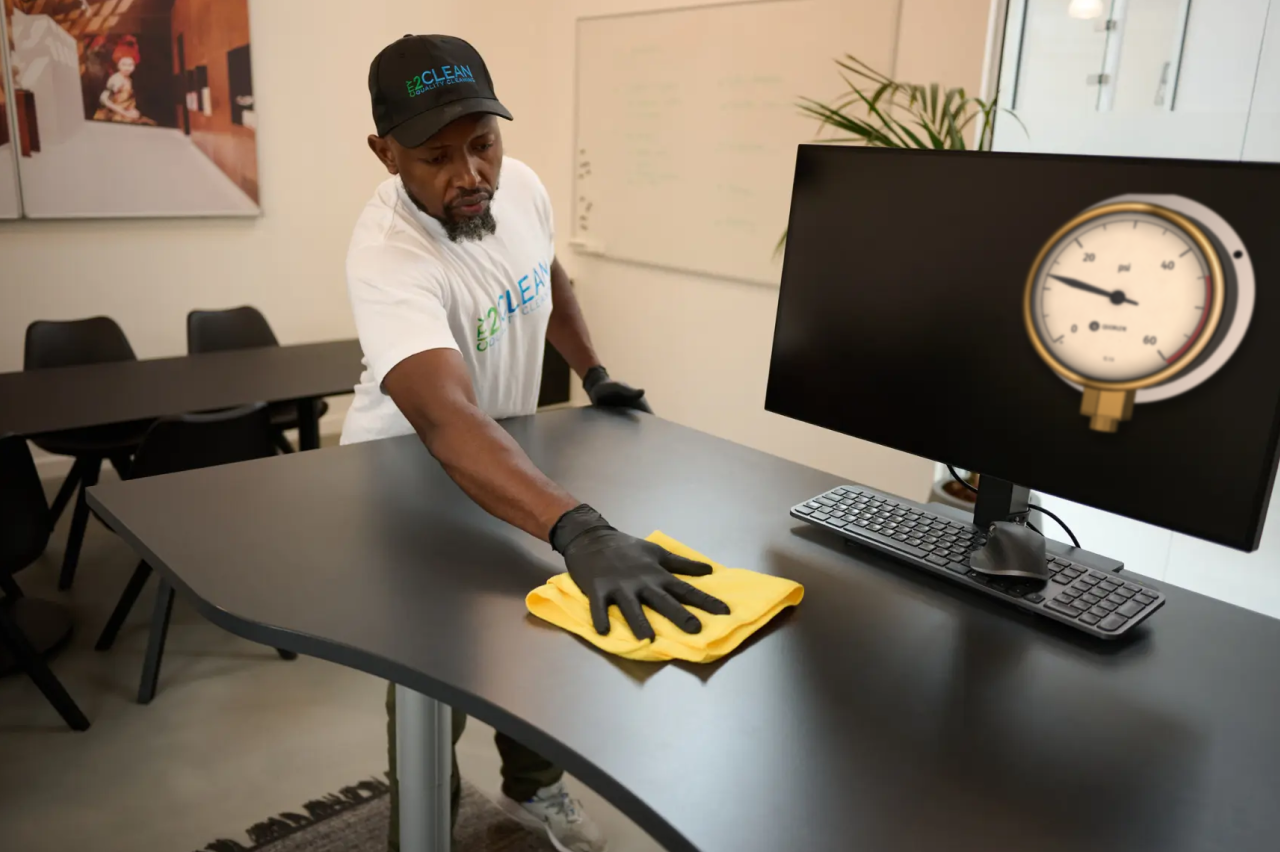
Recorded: 12.5 psi
